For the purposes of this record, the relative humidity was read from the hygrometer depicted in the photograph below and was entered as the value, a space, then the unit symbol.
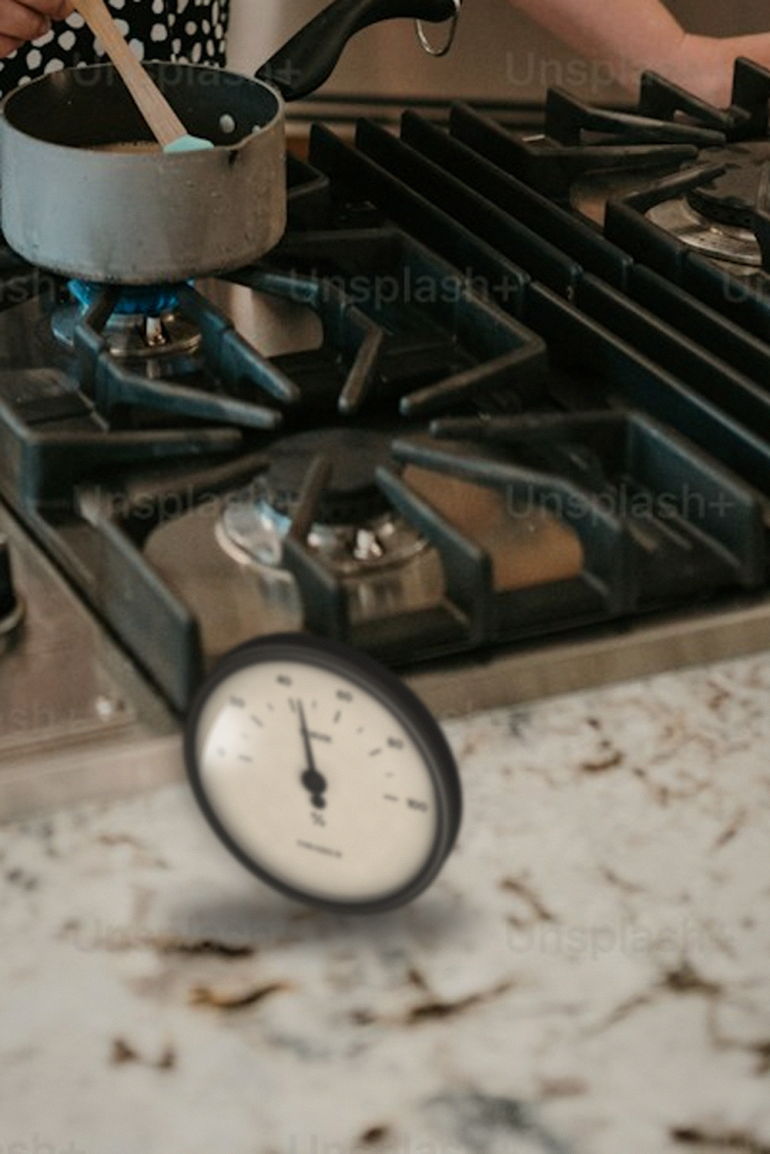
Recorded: 45 %
